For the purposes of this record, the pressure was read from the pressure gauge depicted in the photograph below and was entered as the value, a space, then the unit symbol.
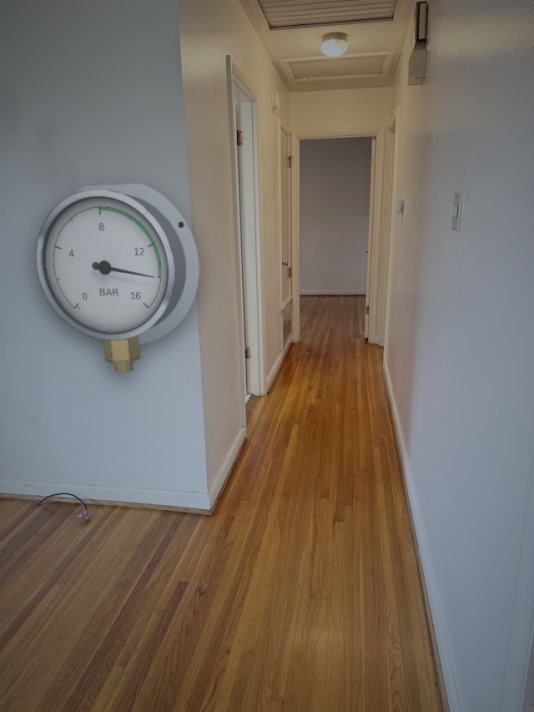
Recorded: 14 bar
